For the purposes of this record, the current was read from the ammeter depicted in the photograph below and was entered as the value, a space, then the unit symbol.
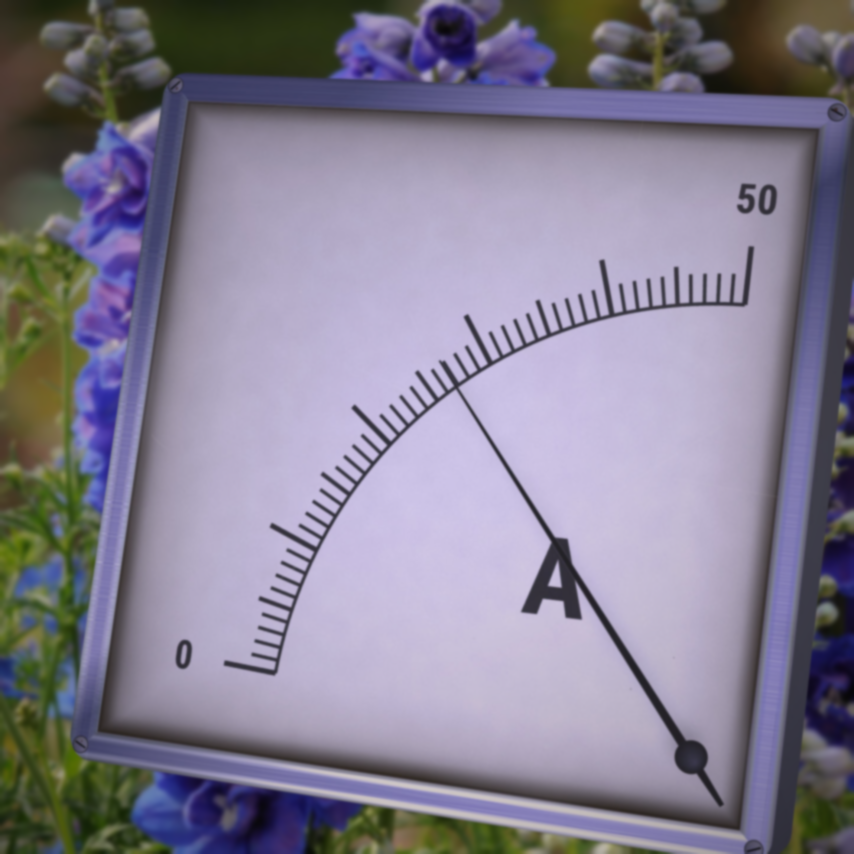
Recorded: 27 A
